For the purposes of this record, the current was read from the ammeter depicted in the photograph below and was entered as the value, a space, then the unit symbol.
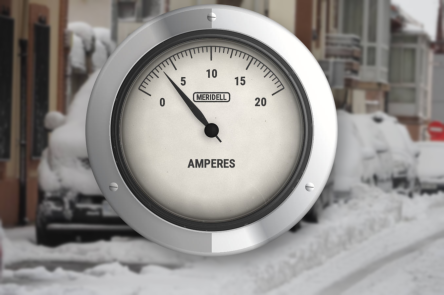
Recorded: 3.5 A
